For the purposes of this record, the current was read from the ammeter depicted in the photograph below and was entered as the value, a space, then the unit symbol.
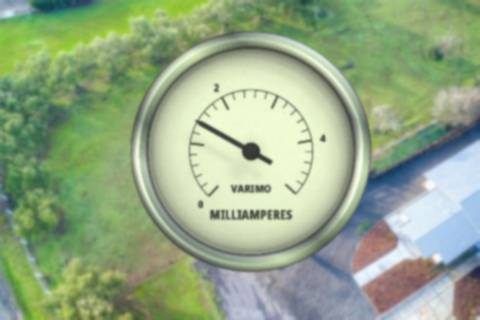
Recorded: 1.4 mA
